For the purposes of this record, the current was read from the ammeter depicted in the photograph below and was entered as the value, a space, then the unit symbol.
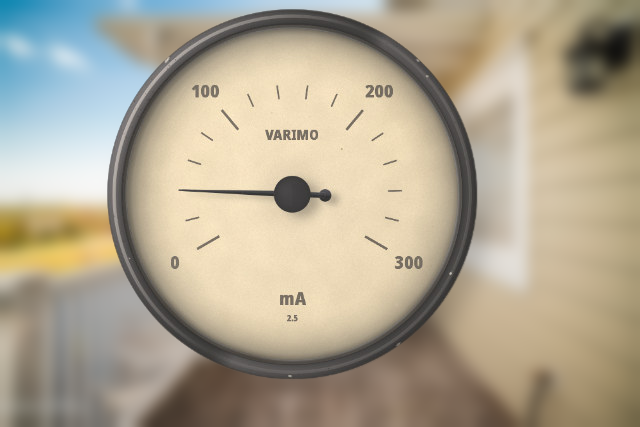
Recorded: 40 mA
